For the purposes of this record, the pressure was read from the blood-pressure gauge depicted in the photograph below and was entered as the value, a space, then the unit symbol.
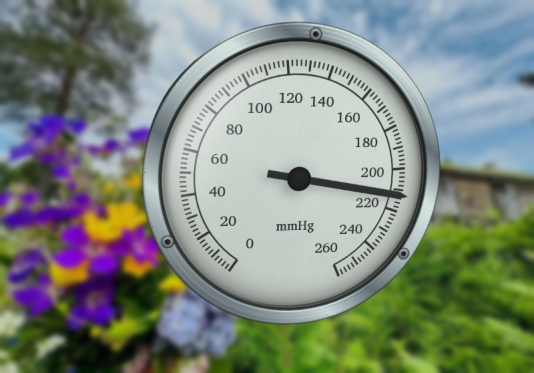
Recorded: 212 mmHg
